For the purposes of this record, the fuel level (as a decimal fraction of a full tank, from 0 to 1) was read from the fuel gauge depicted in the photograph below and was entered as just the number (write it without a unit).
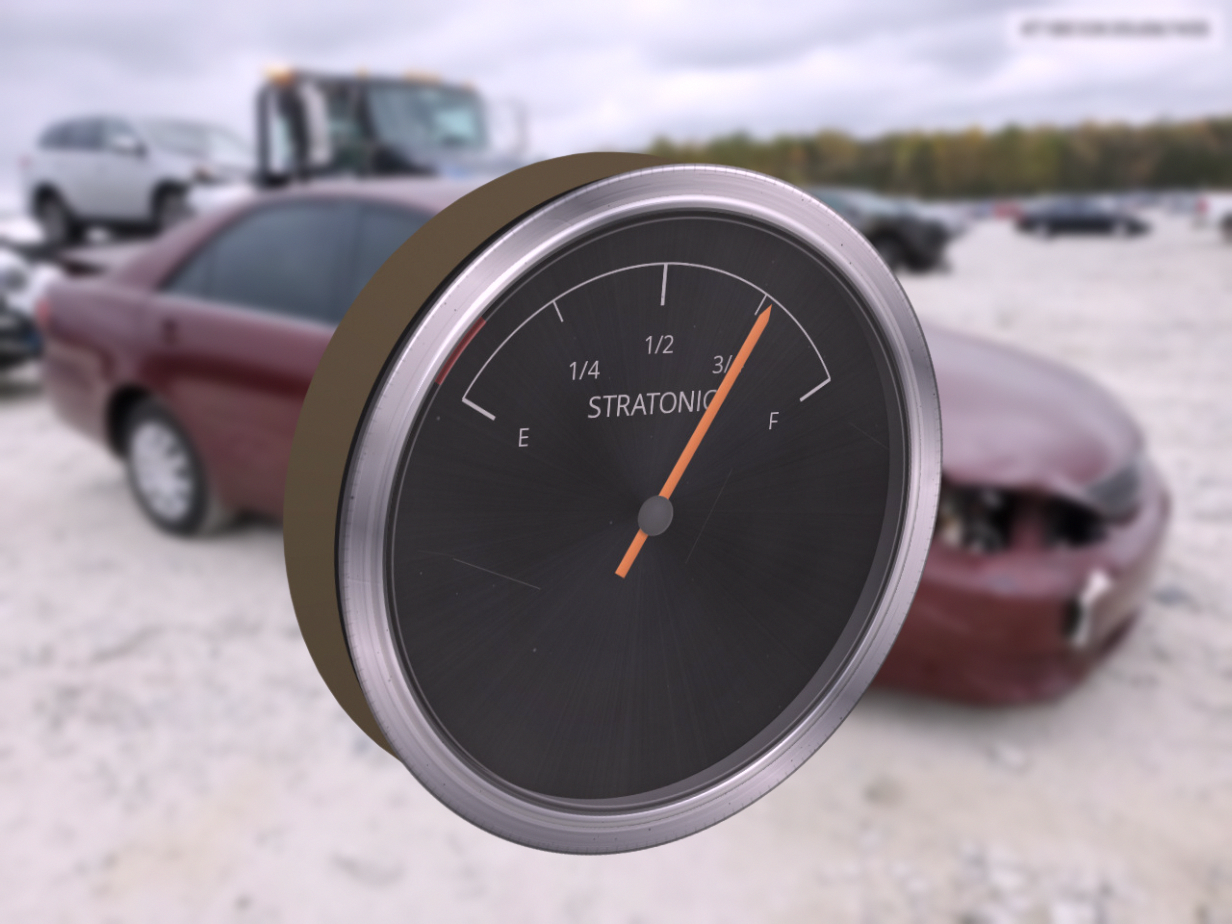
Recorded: 0.75
